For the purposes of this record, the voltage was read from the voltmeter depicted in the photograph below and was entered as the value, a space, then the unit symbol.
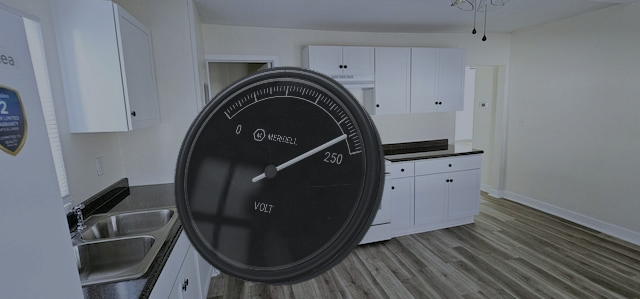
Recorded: 225 V
